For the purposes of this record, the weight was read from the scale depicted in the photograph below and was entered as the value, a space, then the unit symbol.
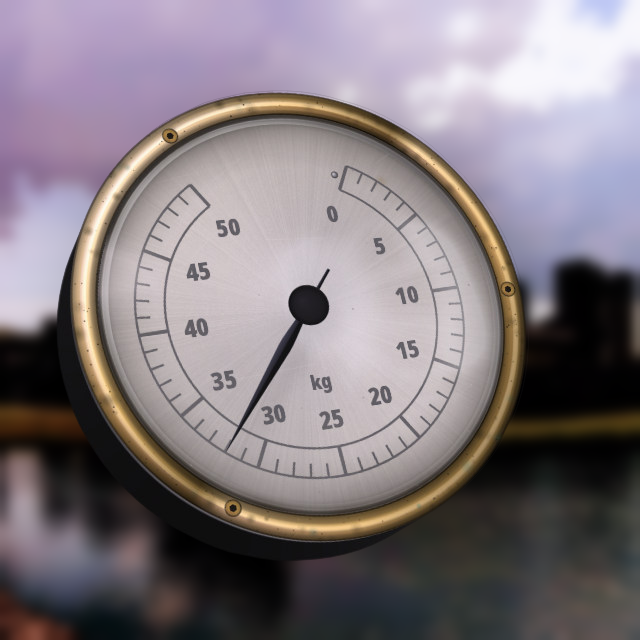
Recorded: 32 kg
